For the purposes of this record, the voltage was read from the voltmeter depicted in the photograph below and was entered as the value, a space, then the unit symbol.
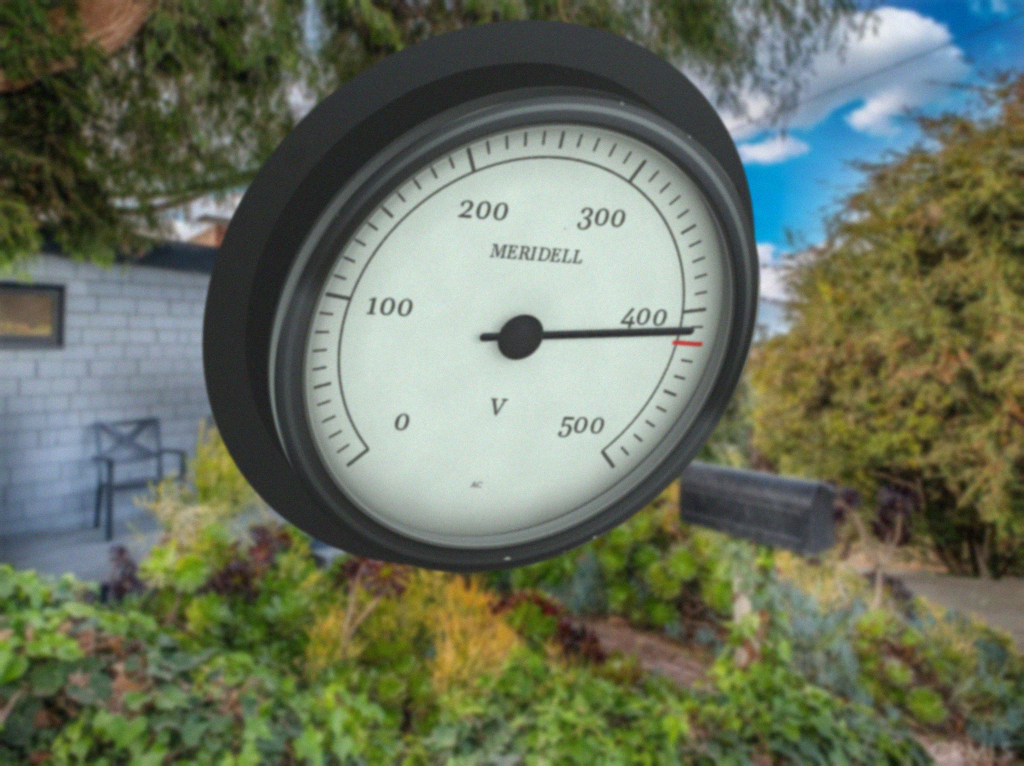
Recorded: 410 V
